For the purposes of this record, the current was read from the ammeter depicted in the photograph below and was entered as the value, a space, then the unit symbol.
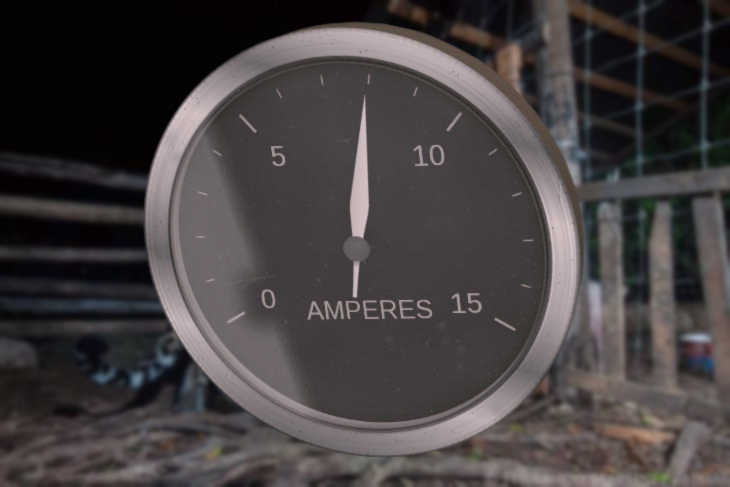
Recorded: 8 A
